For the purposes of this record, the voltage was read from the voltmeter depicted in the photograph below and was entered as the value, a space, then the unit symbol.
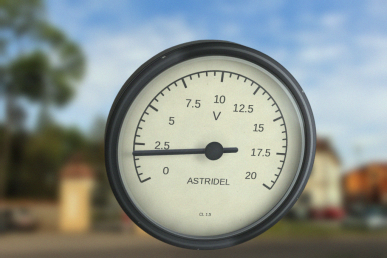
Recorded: 2 V
